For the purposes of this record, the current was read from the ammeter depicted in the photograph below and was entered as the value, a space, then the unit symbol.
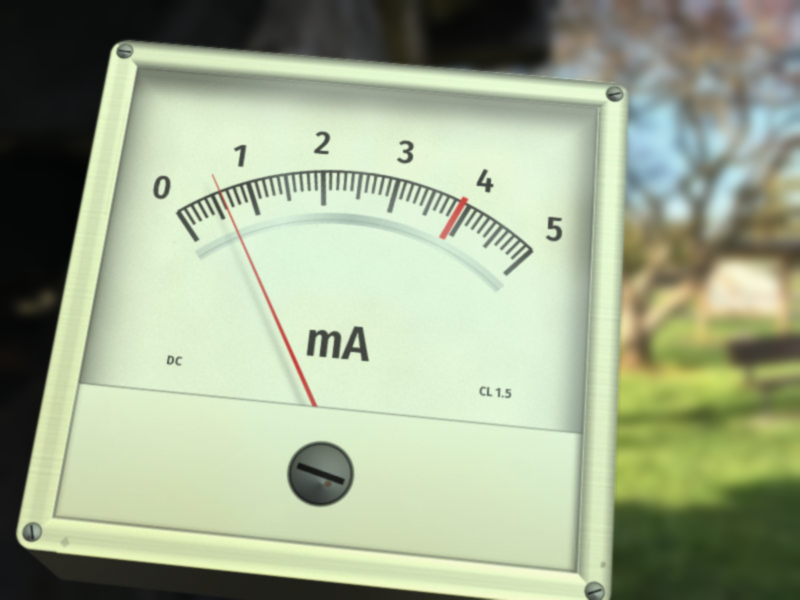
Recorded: 0.6 mA
